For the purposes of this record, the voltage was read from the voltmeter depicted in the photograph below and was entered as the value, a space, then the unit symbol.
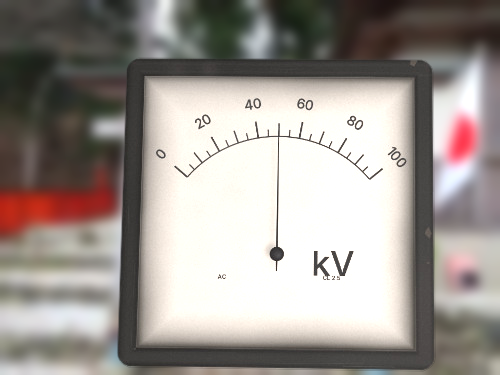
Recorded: 50 kV
